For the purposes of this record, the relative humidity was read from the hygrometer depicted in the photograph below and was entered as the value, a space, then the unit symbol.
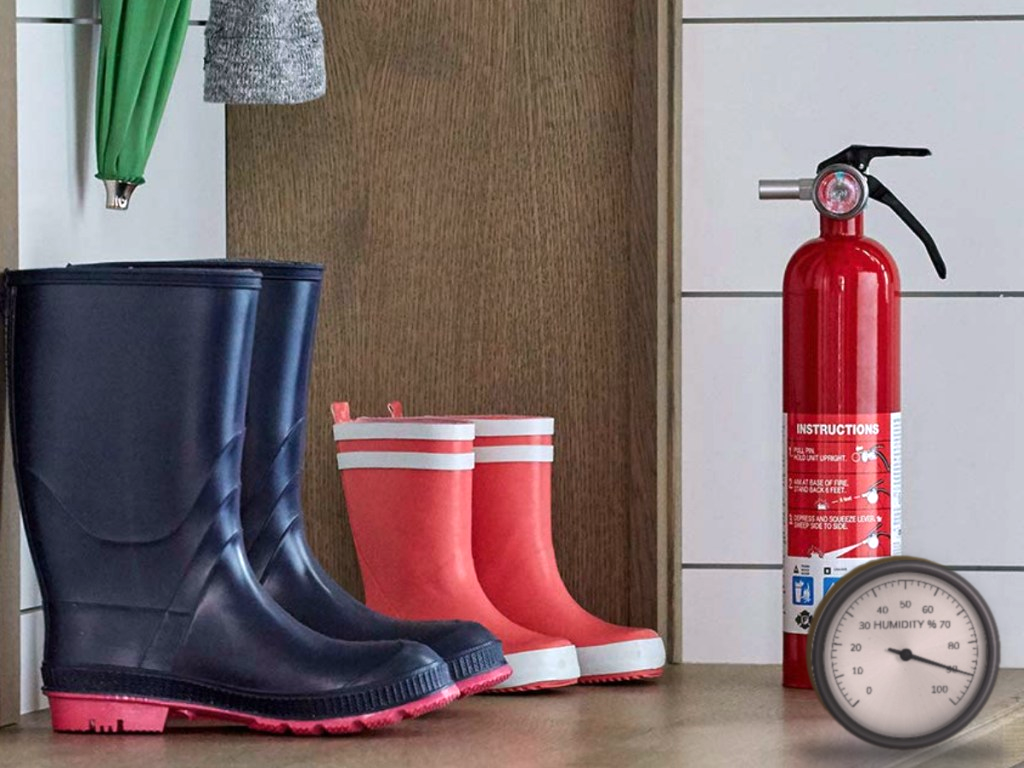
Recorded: 90 %
